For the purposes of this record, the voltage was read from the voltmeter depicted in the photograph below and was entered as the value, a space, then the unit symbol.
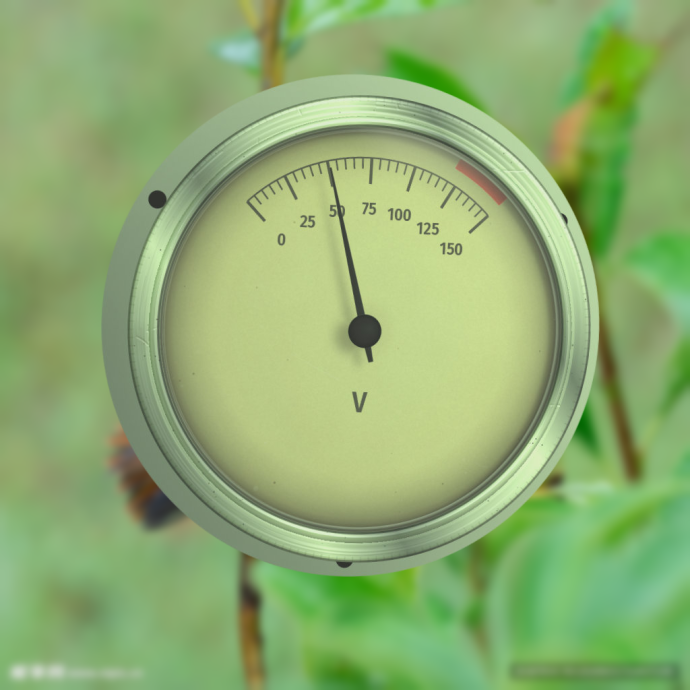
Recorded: 50 V
